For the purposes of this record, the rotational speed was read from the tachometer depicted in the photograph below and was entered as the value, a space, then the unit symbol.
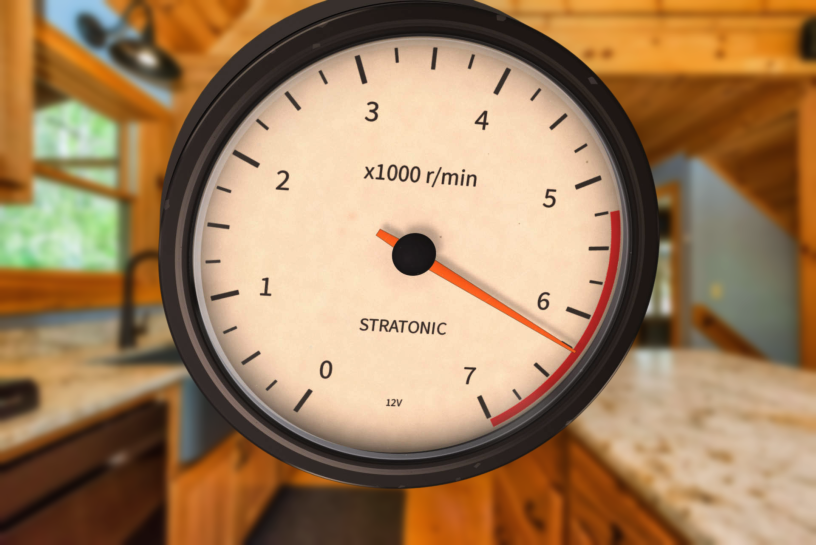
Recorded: 6250 rpm
